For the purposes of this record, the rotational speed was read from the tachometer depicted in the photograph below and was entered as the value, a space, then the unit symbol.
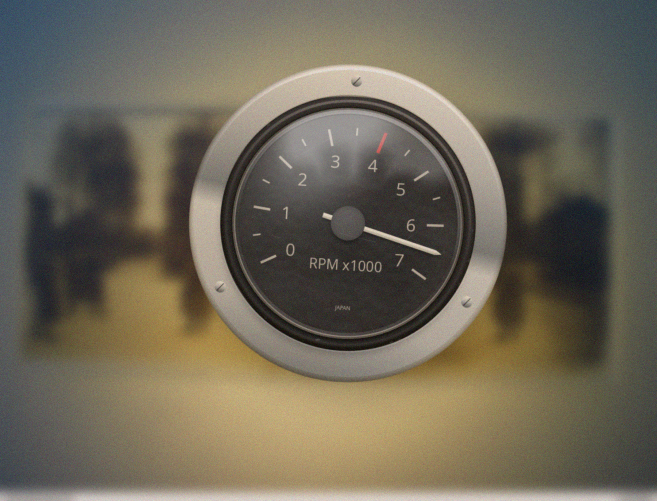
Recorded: 6500 rpm
